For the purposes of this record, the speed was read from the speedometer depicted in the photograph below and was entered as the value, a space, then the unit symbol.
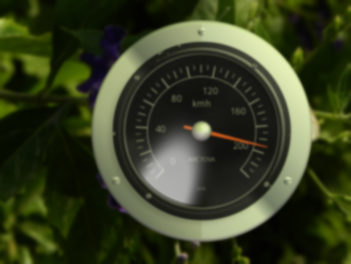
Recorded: 195 km/h
